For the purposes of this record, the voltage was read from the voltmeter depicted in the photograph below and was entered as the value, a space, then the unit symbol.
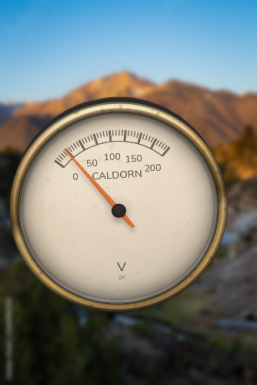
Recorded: 25 V
